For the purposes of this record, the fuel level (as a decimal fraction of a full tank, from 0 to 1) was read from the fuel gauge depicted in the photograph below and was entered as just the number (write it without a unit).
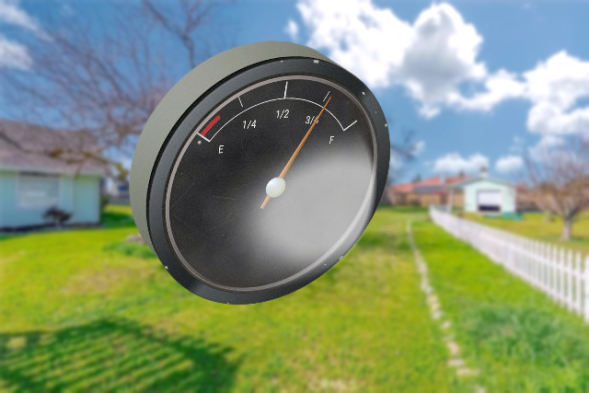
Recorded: 0.75
